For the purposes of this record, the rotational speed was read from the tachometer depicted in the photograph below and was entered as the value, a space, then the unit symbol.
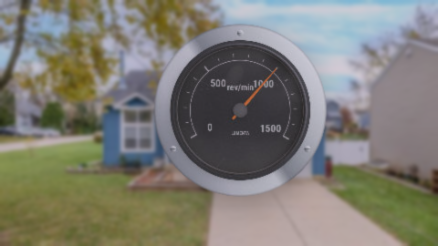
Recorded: 1000 rpm
